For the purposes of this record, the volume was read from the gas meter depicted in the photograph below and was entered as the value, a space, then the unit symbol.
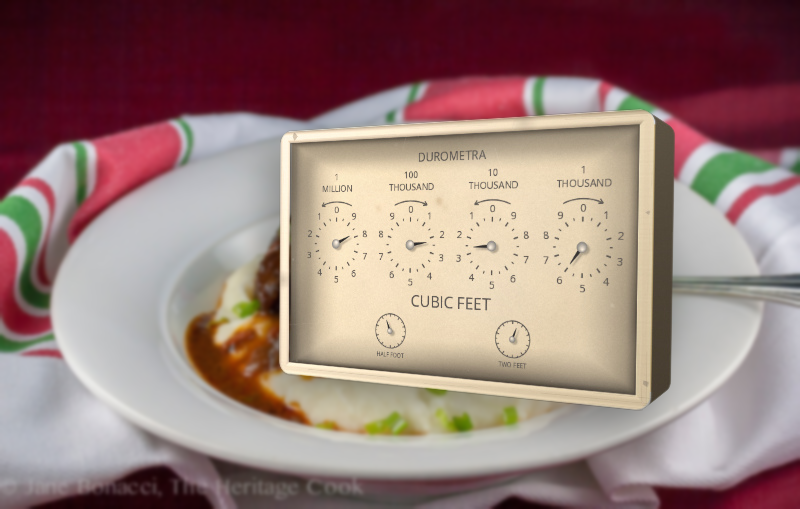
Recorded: 822600 ft³
